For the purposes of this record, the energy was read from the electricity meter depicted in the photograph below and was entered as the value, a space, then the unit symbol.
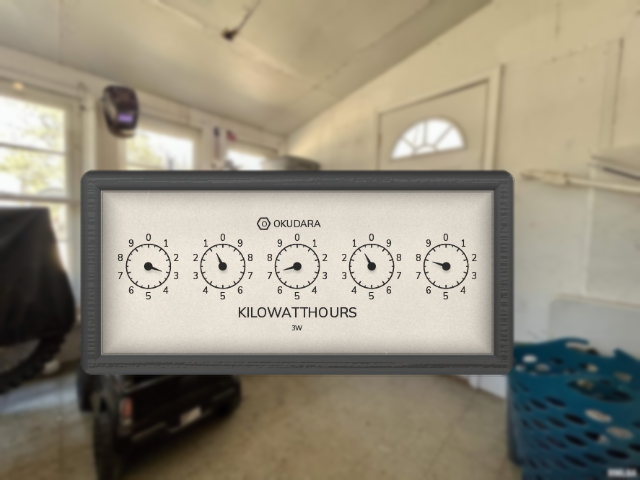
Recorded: 30708 kWh
